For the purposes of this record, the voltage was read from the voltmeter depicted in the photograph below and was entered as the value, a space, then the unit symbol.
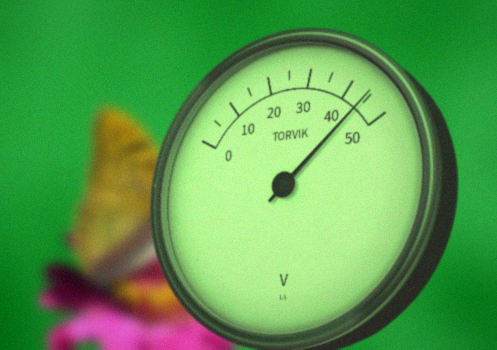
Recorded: 45 V
